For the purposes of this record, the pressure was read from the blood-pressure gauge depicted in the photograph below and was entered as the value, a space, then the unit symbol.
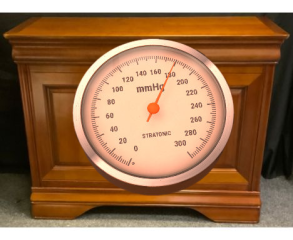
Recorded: 180 mmHg
